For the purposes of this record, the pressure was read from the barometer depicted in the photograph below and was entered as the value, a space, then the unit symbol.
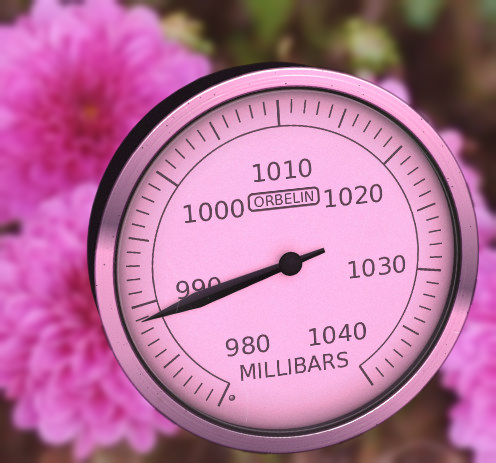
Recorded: 989 mbar
